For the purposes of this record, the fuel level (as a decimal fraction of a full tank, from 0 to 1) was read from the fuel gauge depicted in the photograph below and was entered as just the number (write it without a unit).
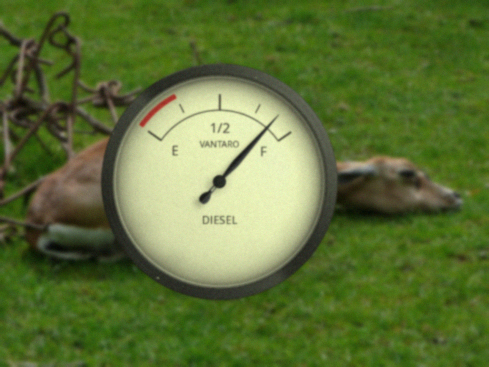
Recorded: 0.875
